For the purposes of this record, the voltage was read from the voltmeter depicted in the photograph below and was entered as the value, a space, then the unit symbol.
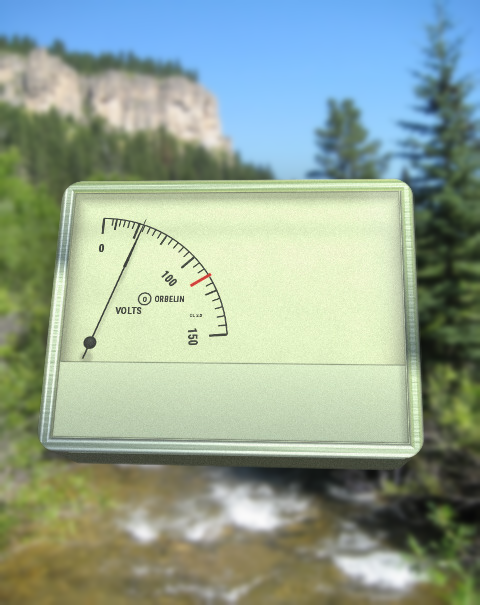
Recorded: 55 V
